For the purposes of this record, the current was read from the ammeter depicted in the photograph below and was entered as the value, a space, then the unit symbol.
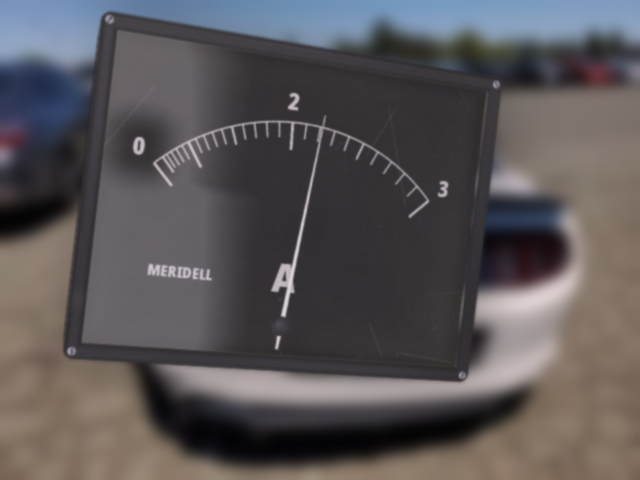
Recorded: 2.2 A
